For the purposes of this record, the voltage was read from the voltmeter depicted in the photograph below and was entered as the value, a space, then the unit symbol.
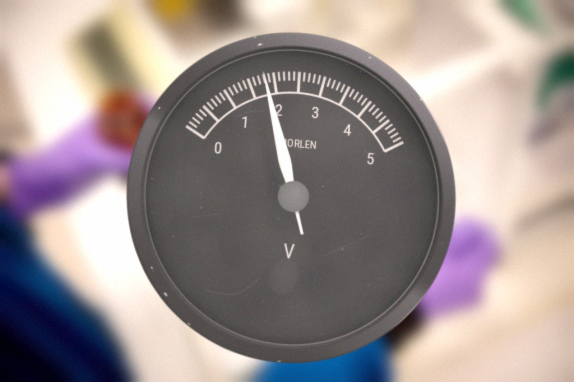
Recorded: 1.8 V
